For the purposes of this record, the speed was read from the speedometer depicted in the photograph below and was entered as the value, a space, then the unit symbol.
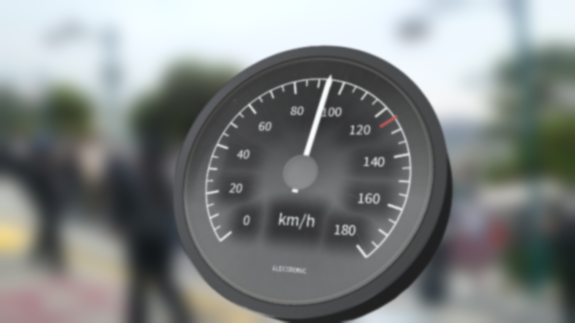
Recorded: 95 km/h
